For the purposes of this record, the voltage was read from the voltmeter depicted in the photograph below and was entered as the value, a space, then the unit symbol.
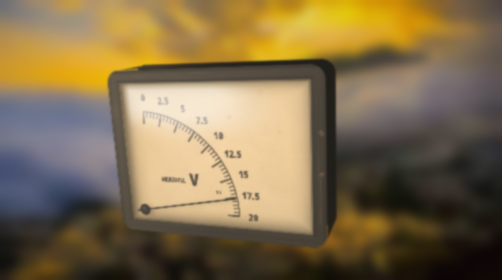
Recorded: 17.5 V
